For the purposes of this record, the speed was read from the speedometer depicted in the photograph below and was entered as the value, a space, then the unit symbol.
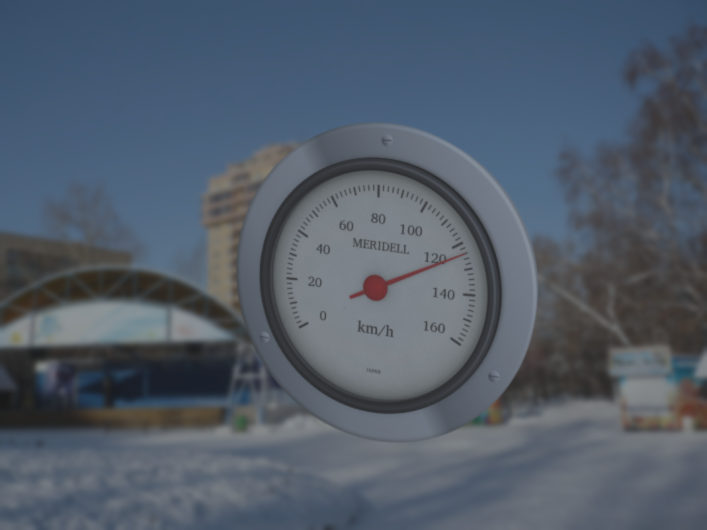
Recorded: 124 km/h
